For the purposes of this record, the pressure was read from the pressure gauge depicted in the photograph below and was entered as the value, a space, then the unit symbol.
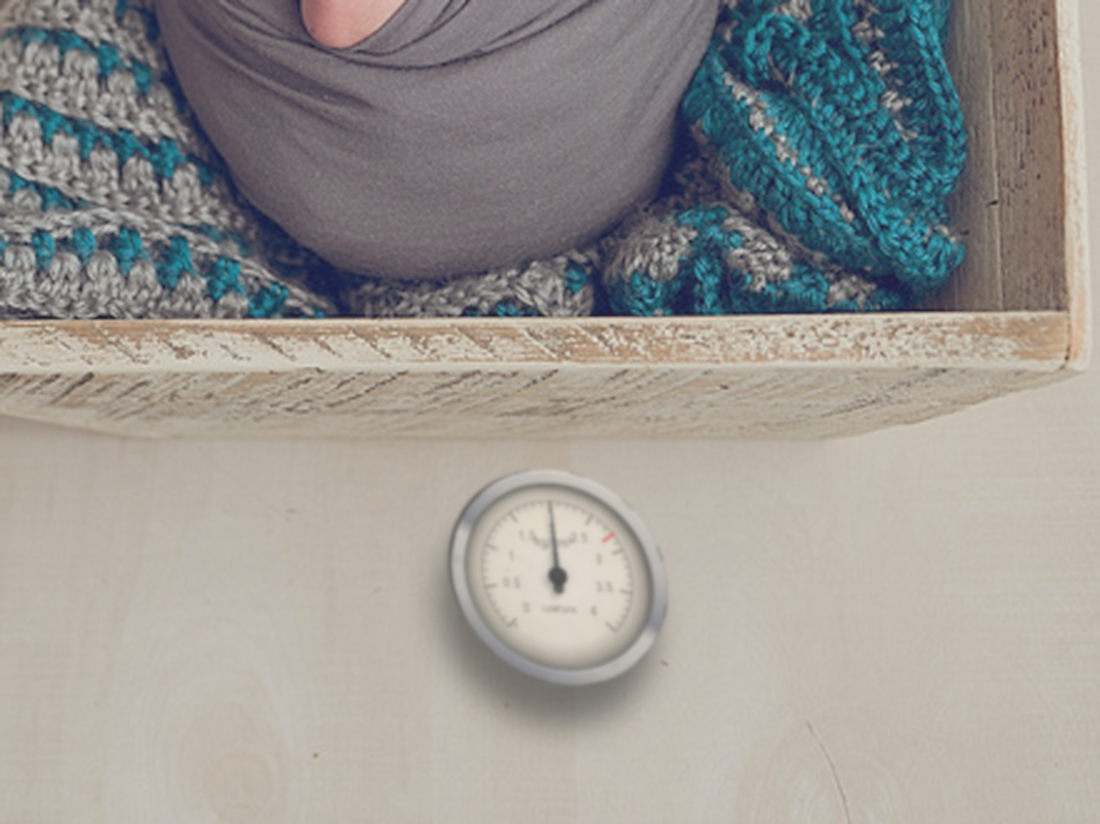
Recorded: 2 kg/cm²
